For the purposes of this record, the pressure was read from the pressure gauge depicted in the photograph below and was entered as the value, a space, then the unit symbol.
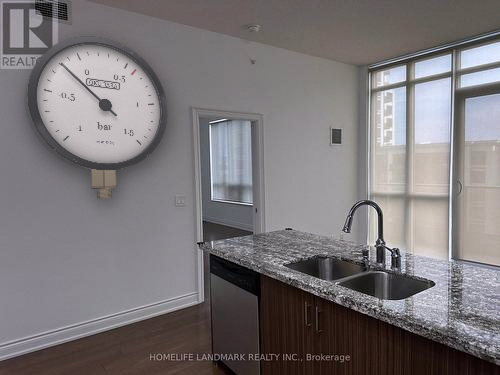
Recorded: -0.2 bar
